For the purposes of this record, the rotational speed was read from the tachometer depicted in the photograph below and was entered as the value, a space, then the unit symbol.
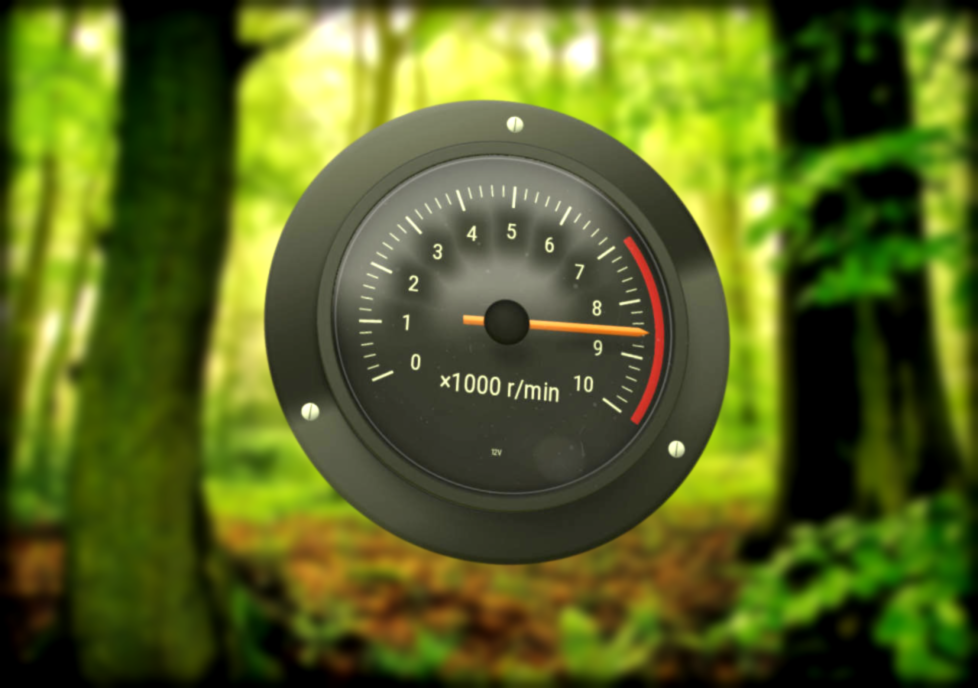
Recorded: 8600 rpm
